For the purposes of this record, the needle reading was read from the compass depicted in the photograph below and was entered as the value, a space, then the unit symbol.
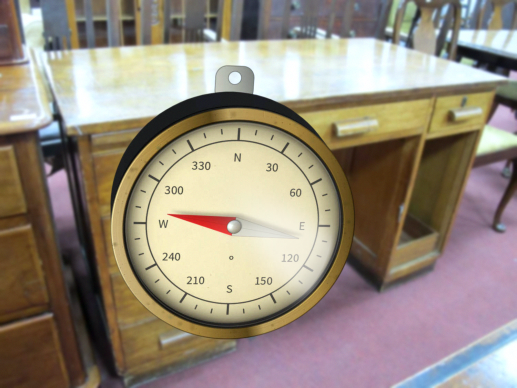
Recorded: 280 °
